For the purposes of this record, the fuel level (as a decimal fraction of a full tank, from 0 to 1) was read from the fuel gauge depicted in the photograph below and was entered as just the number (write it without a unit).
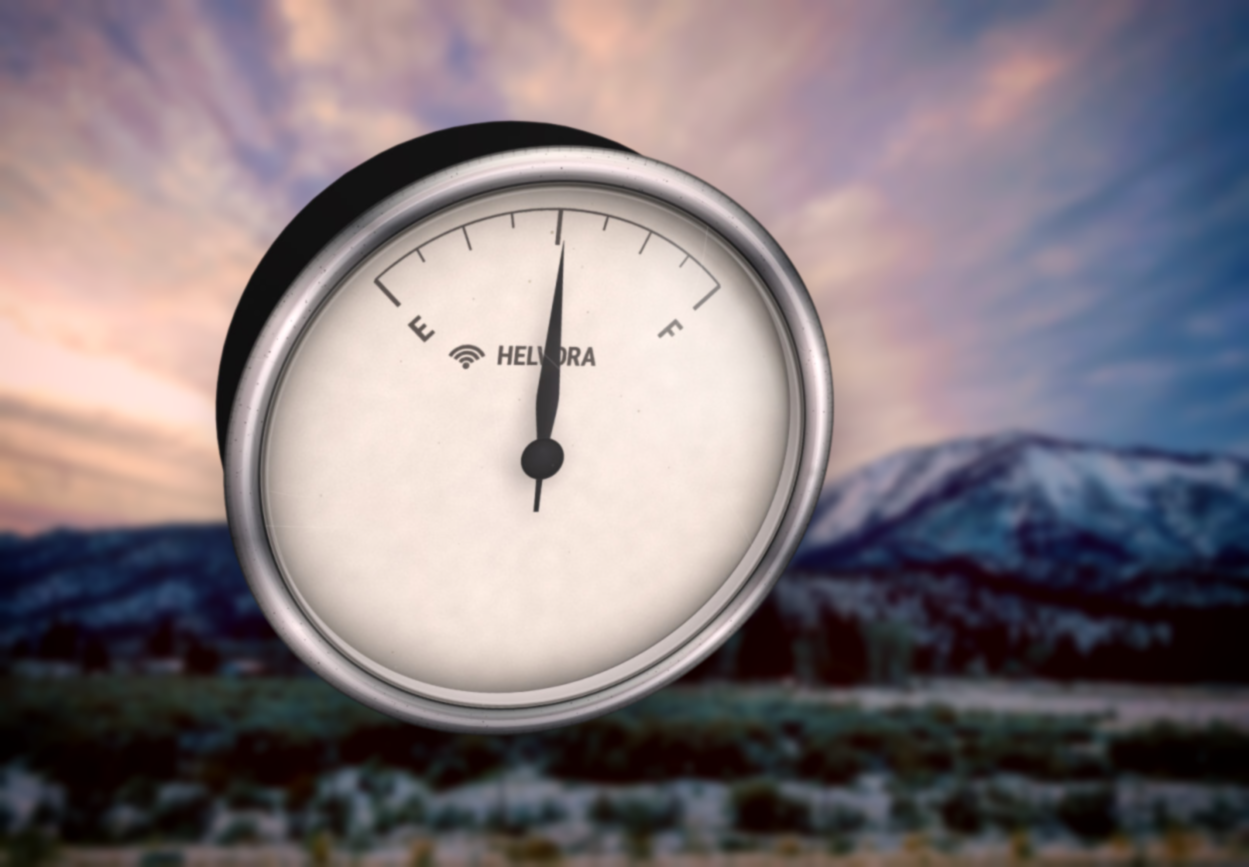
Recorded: 0.5
